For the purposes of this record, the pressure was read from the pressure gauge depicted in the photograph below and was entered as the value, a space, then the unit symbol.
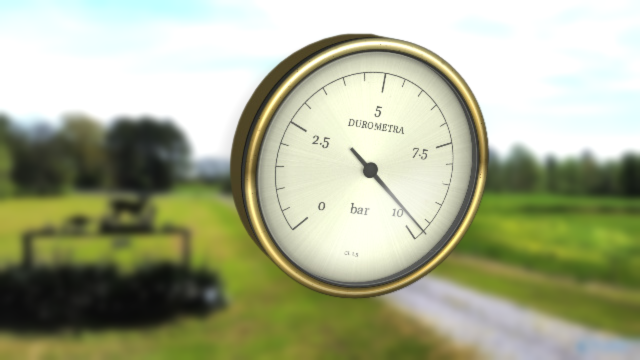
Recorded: 9.75 bar
